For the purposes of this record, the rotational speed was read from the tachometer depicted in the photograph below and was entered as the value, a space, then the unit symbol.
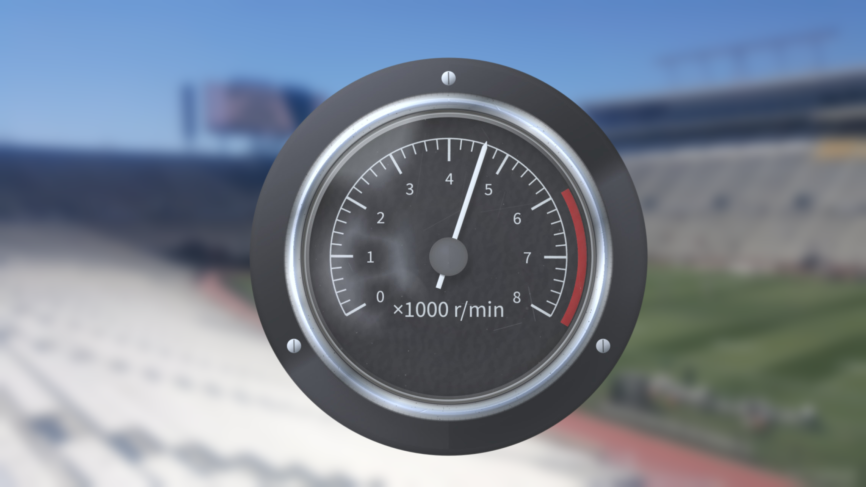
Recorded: 4600 rpm
